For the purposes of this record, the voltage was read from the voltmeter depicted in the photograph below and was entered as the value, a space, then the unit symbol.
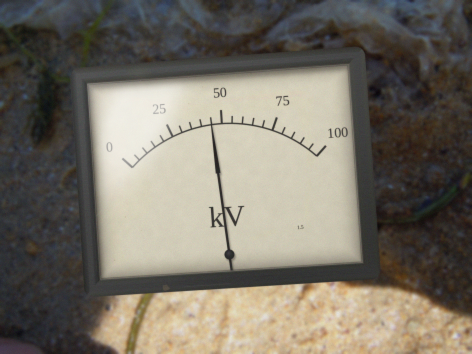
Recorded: 45 kV
